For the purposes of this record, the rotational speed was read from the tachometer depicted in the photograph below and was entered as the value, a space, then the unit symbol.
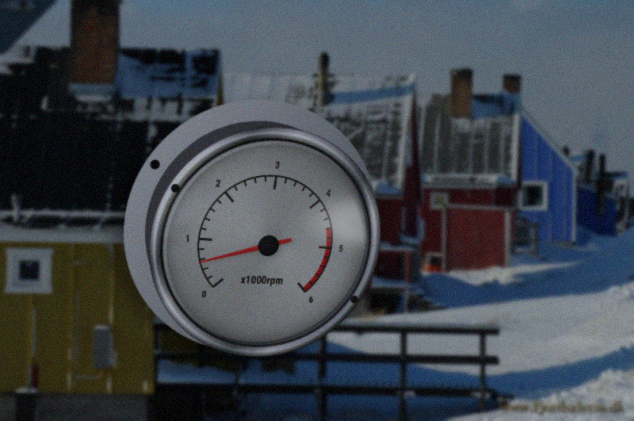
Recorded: 600 rpm
